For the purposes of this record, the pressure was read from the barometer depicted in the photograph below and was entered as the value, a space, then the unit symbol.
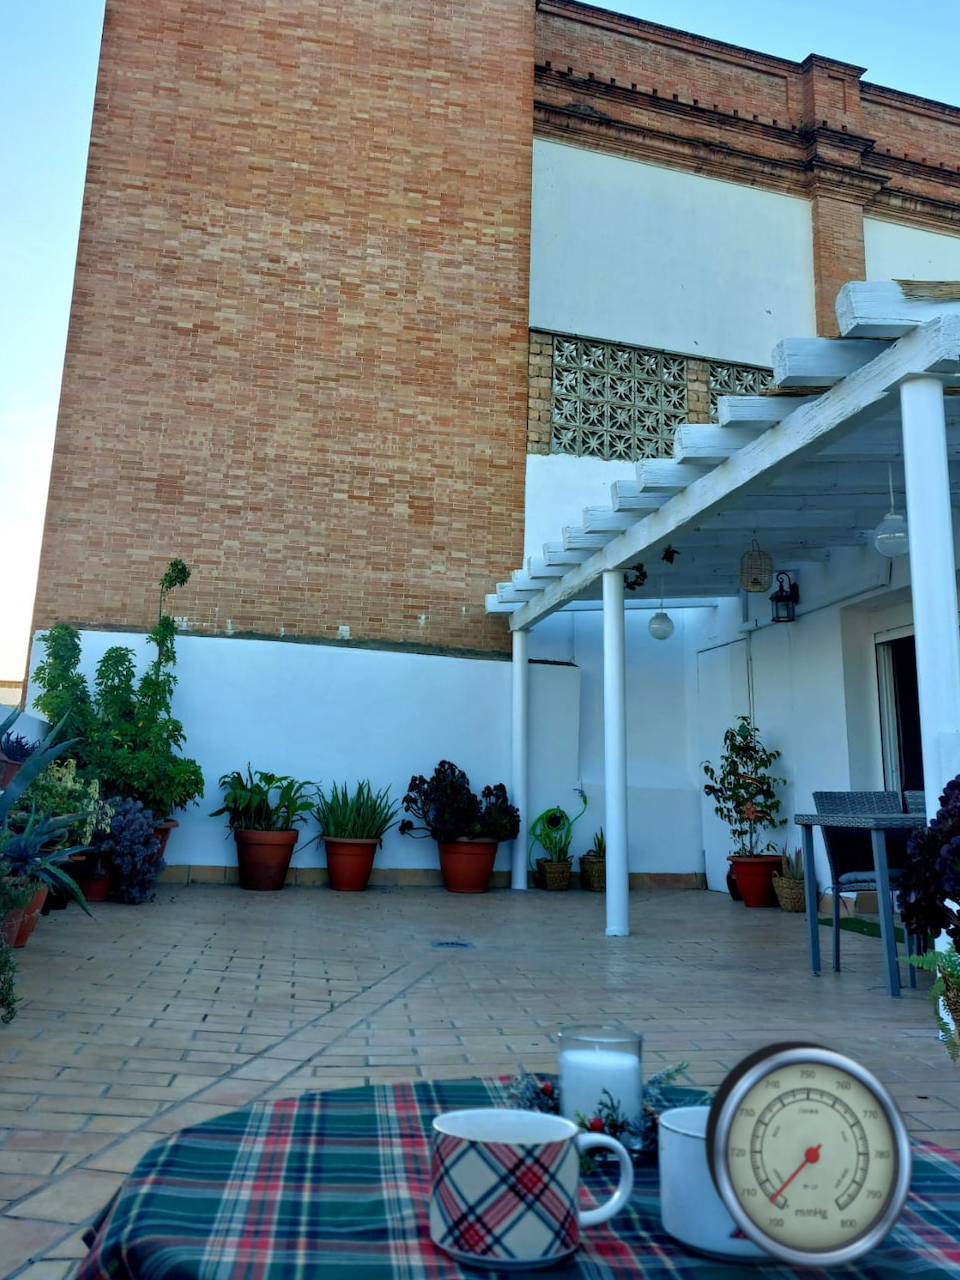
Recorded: 705 mmHg
